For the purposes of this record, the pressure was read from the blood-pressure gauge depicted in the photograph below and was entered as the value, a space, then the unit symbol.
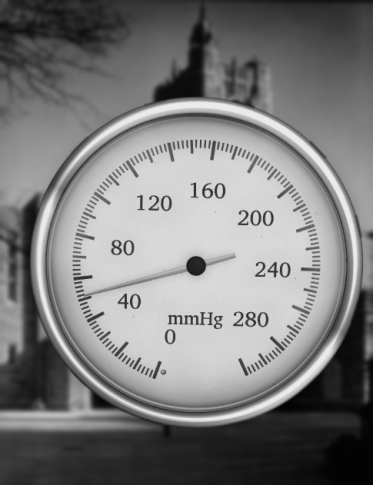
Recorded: 52 mmHg
